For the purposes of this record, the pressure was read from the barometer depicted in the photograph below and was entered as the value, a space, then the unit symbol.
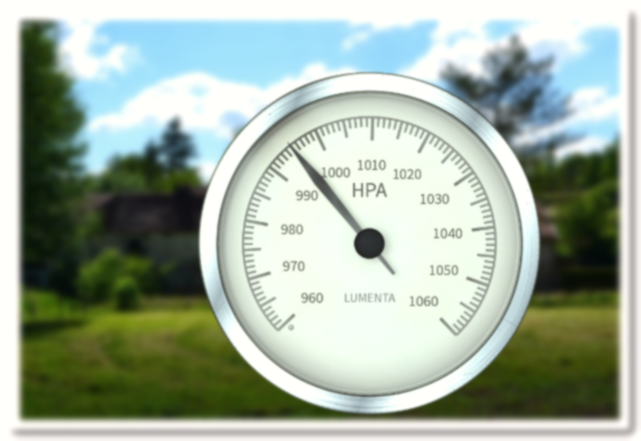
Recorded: 995 hPa
